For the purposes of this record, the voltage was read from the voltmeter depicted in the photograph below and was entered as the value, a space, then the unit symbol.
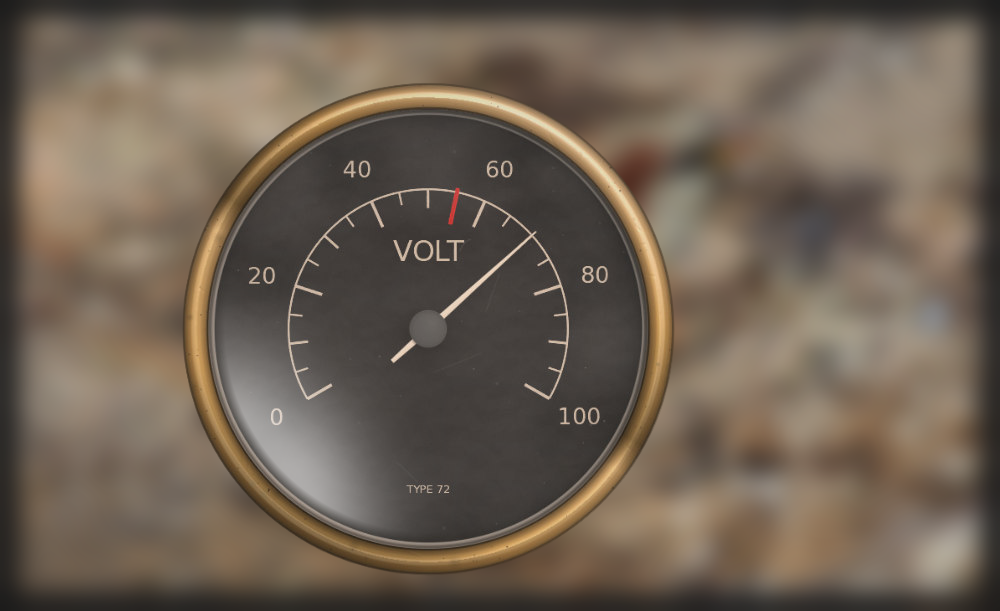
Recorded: 70 V
